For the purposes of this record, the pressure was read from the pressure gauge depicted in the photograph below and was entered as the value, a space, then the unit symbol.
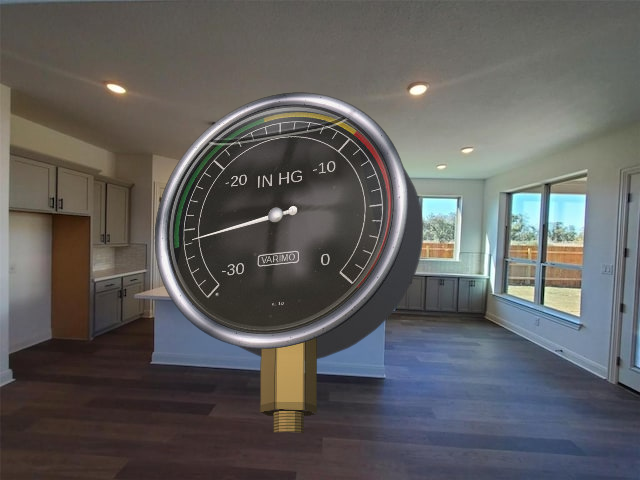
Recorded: -26 inHg
